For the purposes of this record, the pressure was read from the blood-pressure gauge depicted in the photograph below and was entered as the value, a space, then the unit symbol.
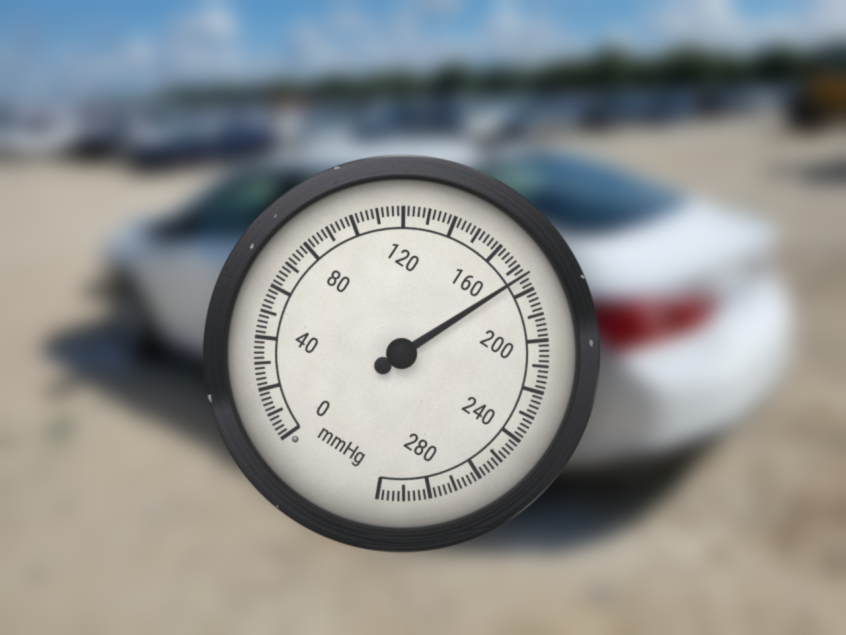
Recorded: 174 mmHg
